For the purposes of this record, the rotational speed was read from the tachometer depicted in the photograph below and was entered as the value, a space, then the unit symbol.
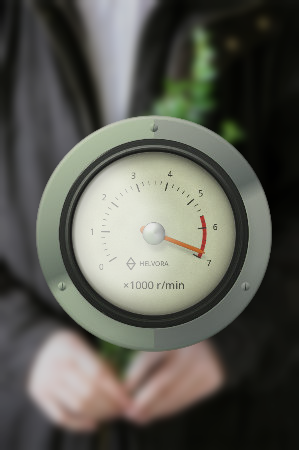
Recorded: 6800 rpm
